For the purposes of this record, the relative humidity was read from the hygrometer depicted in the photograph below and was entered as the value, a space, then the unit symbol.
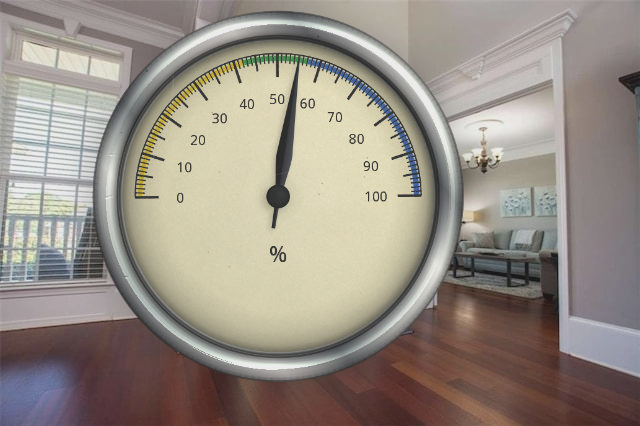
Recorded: 55 %
